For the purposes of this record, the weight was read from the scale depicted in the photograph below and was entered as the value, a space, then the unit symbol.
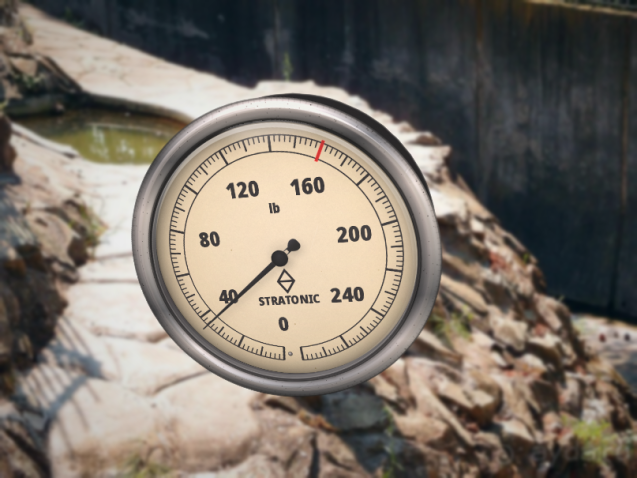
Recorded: 36 lb
